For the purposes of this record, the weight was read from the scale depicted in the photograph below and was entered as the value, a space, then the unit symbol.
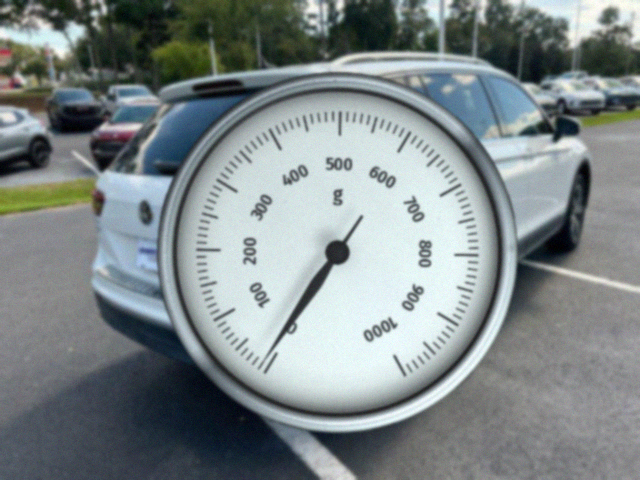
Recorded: 10 g
